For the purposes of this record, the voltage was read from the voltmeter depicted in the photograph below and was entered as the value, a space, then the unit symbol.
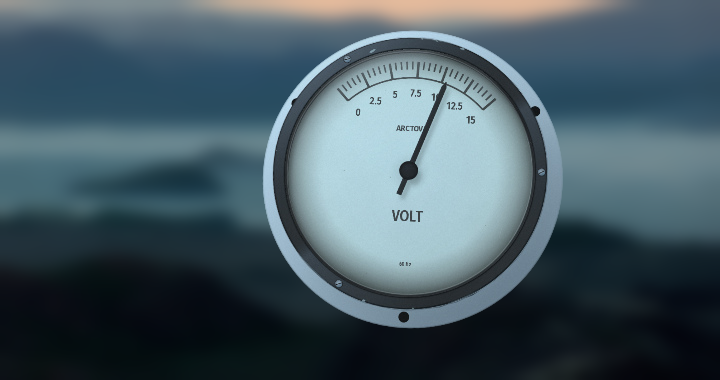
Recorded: 10.5 V
